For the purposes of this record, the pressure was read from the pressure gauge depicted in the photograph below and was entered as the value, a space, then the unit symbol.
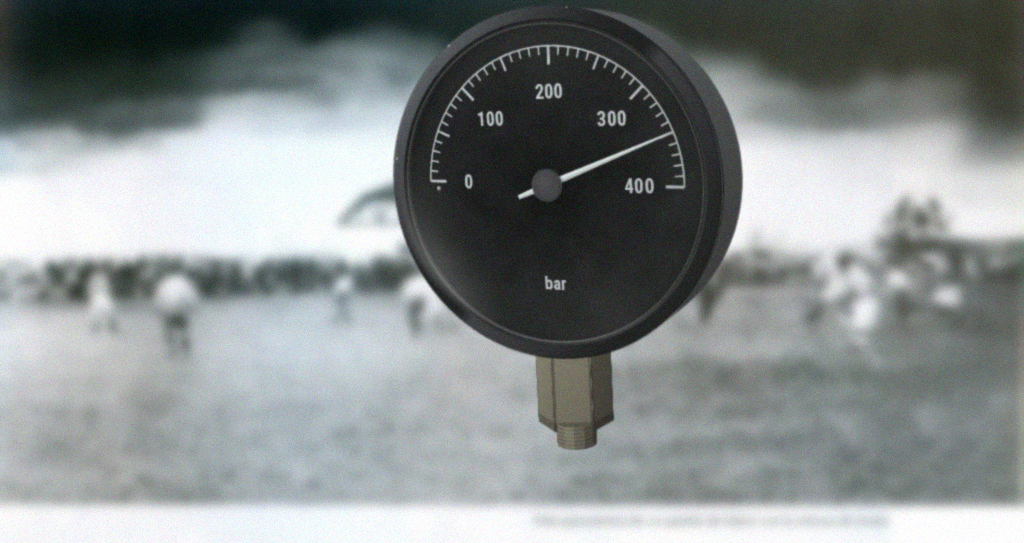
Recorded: 350 bar
